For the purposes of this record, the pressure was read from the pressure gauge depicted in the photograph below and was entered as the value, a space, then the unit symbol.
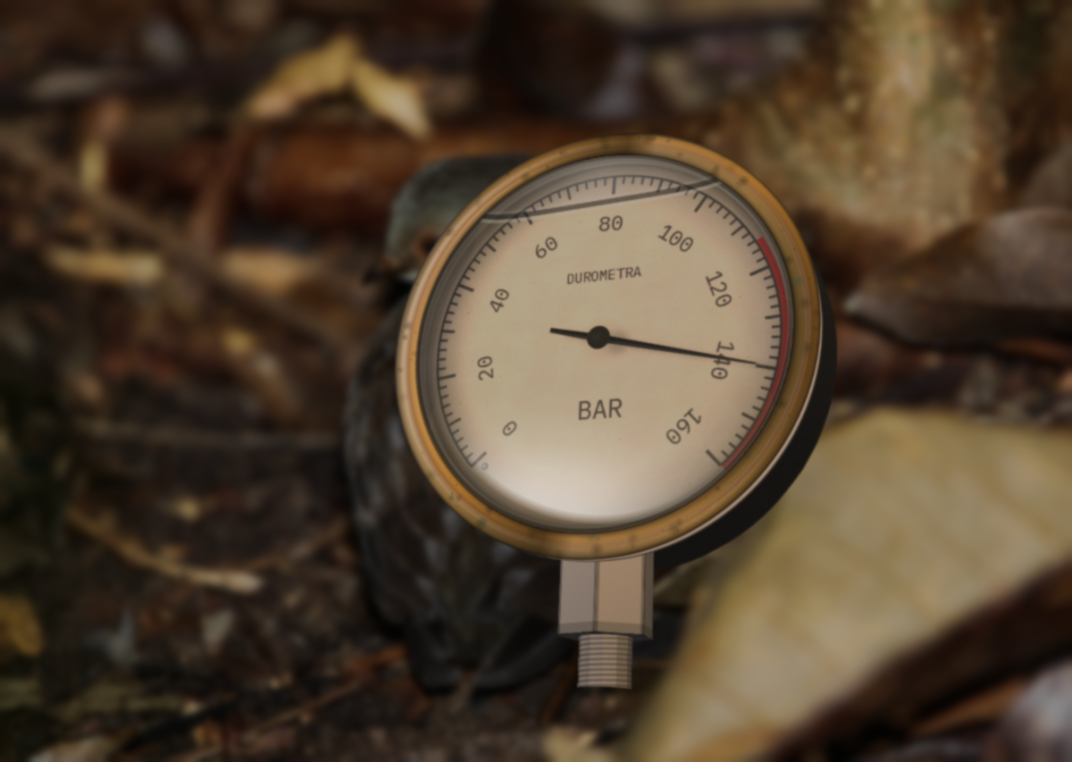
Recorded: 140 bar
